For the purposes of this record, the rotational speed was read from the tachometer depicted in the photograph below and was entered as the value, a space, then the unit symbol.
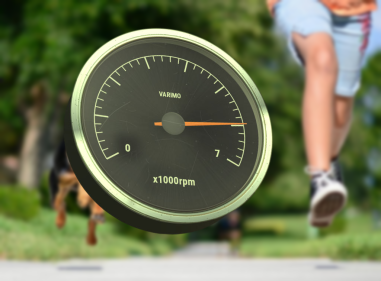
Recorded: 6000 rpm
